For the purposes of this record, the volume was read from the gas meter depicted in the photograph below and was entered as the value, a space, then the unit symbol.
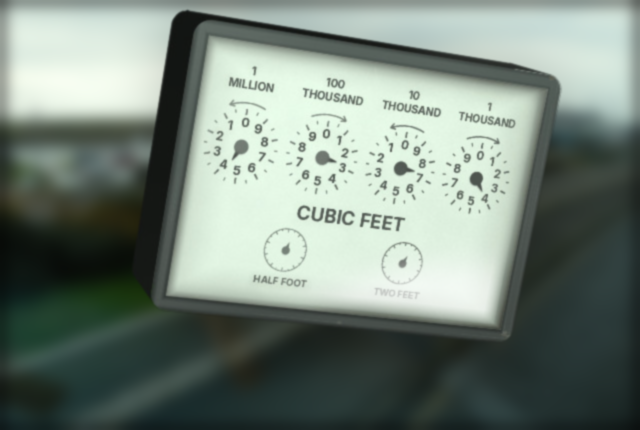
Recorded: 427400 ft³
